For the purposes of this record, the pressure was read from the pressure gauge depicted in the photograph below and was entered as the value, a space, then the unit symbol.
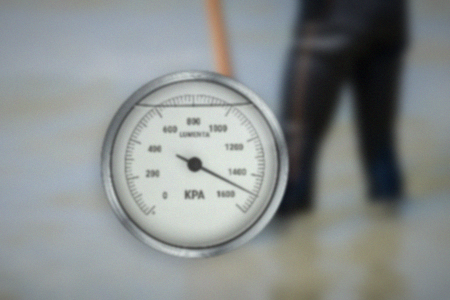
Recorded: 1500 kPa
